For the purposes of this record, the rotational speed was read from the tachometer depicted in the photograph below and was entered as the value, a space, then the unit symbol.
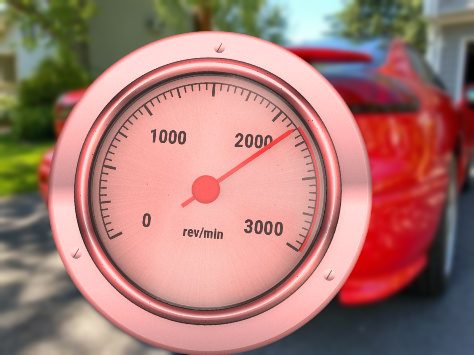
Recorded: 2150 rpm
